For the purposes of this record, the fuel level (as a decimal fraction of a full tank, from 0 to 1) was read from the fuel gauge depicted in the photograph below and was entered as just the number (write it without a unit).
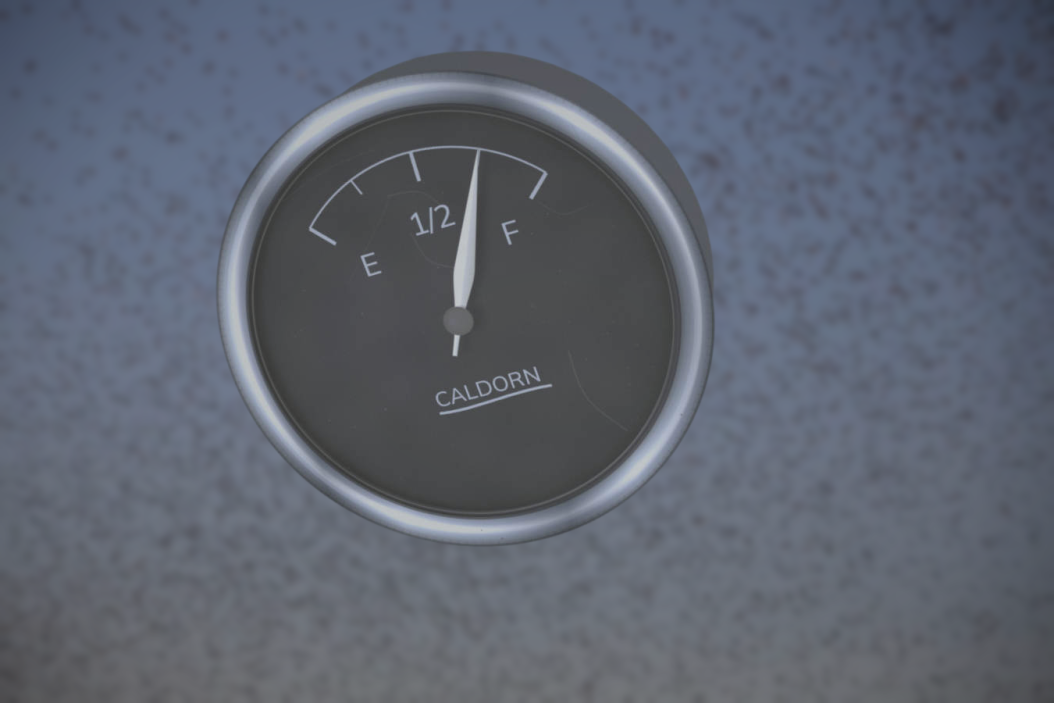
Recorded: 0.75
